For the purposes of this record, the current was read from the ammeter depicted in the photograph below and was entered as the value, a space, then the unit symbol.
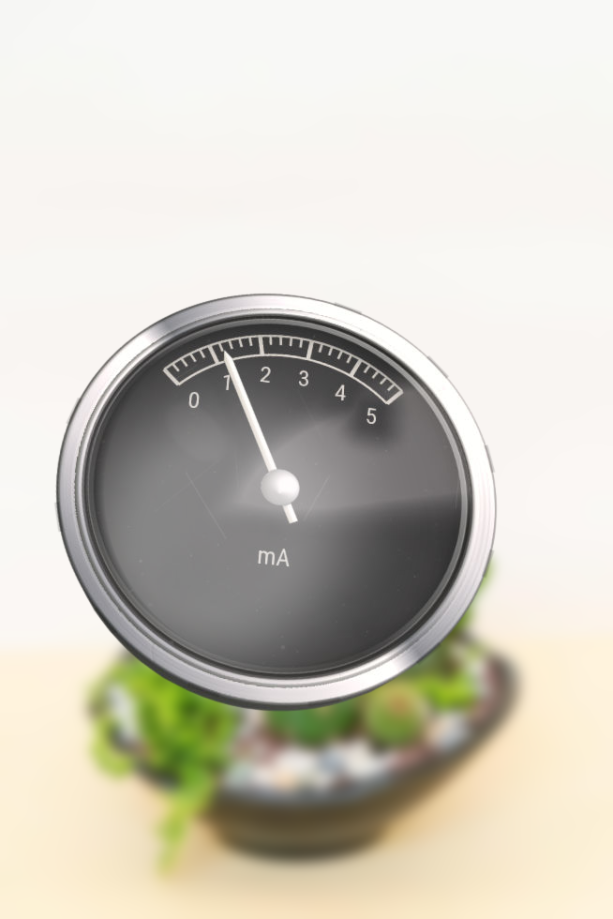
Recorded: 1.2 mA
